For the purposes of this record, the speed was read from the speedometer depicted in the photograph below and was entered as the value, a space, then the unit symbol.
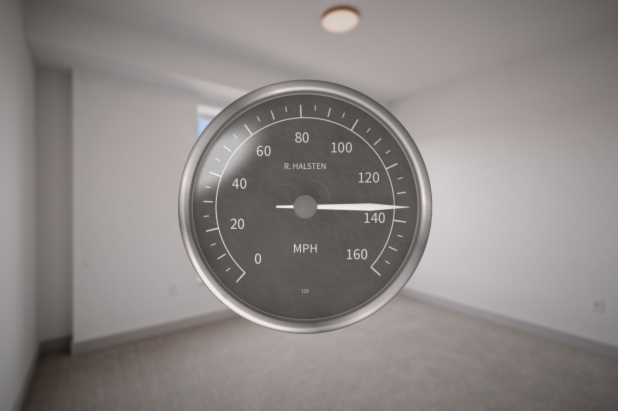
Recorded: 135 mph
